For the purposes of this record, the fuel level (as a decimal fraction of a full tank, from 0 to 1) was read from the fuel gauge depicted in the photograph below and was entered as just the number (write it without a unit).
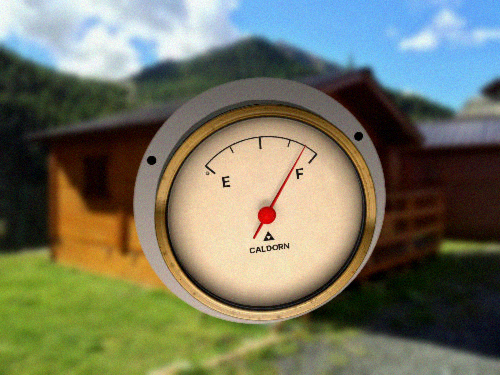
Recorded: 0.875
